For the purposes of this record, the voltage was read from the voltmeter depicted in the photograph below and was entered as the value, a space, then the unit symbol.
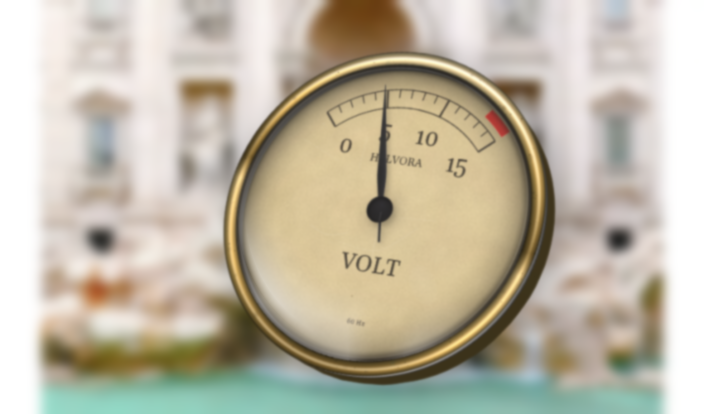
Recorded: 5 V
